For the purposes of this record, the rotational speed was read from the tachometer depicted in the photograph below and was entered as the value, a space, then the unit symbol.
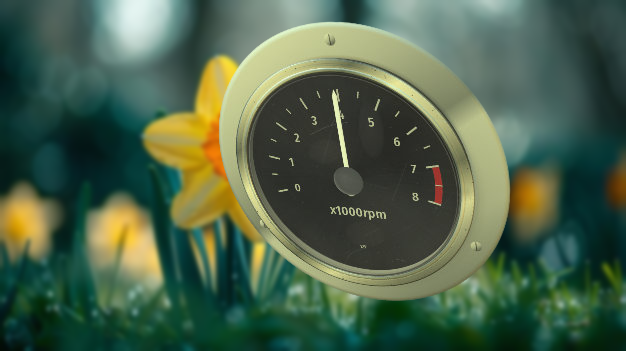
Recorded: 4000 rpm
